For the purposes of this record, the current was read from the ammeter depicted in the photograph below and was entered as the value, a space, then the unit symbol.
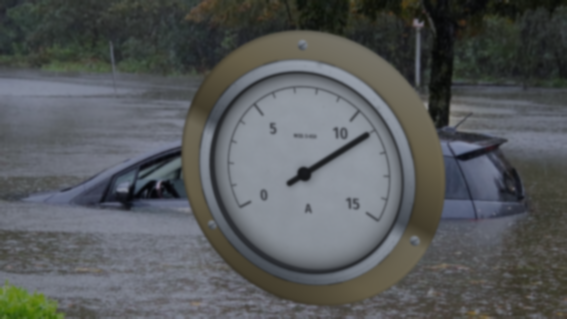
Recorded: 11 A
